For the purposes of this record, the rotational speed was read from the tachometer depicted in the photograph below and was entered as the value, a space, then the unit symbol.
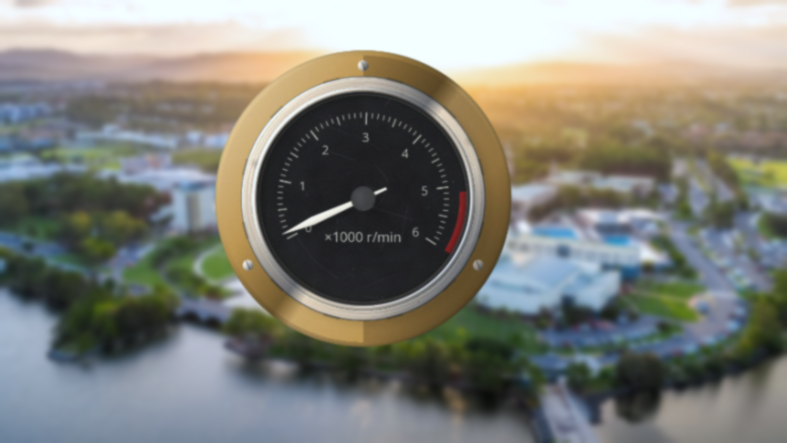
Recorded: 100 rpm
